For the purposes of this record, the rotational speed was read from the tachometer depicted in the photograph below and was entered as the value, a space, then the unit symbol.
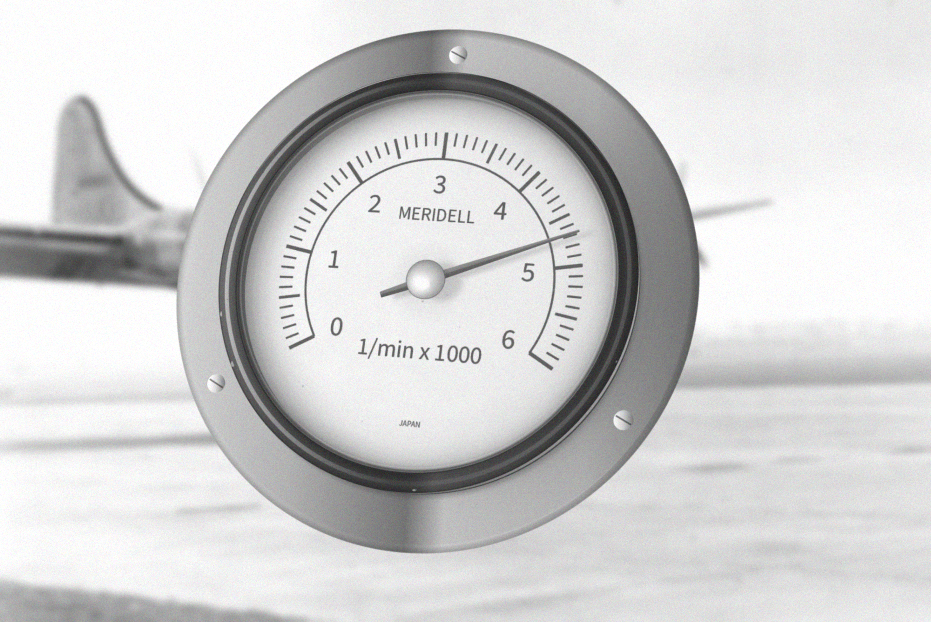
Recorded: 4700 rpm
